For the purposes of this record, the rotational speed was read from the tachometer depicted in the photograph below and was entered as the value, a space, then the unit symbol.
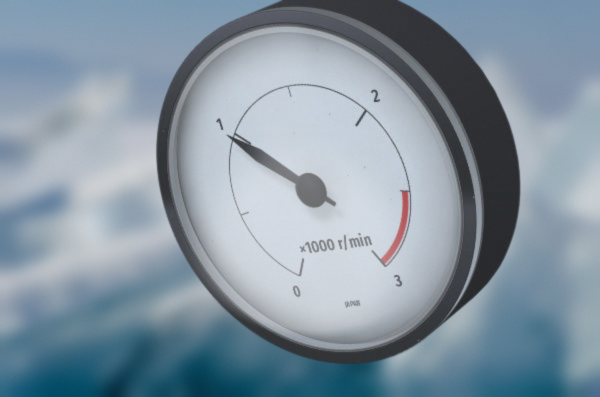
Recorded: 1000 rpm
